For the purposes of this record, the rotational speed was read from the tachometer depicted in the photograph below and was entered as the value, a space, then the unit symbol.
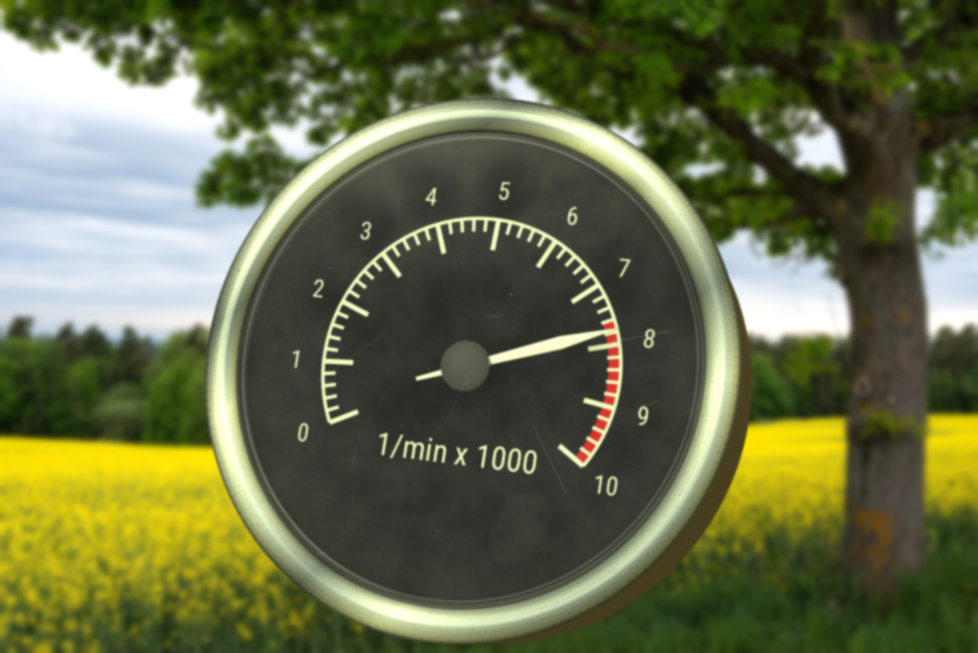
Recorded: 7800 rpm
